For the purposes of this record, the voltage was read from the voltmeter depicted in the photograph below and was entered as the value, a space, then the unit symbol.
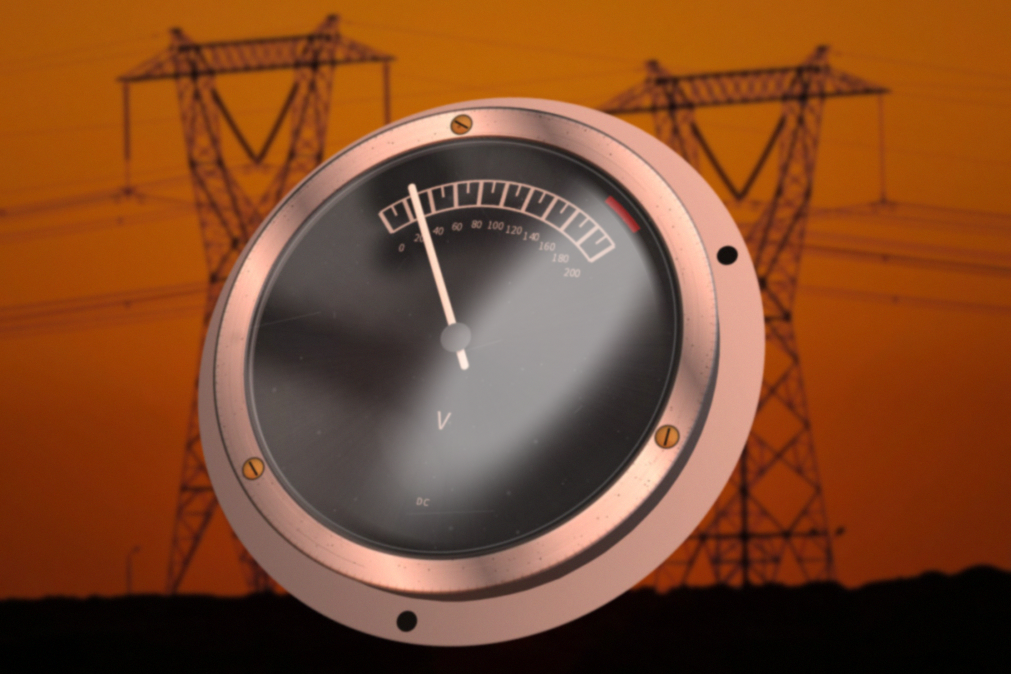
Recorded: 30 V
